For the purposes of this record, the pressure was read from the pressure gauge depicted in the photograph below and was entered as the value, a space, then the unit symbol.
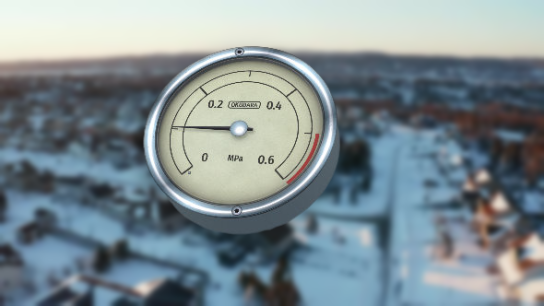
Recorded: 0.1 MPa
